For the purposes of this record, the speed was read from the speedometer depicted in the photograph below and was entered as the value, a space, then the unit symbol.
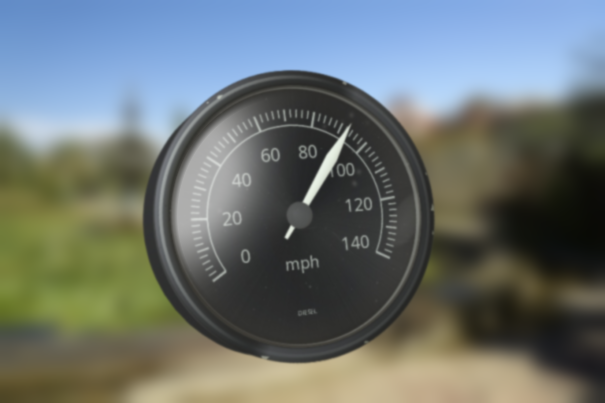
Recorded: 92 mph
